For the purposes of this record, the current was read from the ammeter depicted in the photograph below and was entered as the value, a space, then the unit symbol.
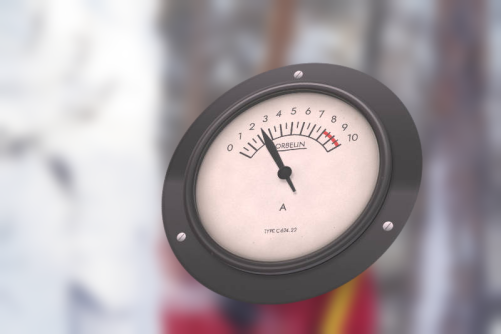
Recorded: 2.5 A
